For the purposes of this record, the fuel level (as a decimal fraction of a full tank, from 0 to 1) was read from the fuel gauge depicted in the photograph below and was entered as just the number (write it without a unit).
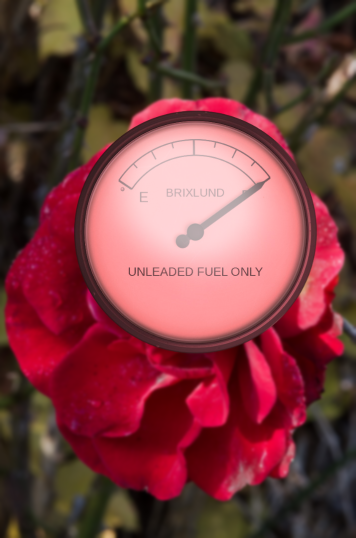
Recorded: 1
